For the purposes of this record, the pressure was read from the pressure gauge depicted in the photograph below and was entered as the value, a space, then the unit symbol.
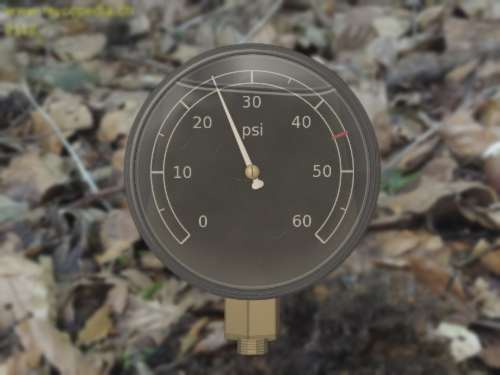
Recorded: 25 psi
